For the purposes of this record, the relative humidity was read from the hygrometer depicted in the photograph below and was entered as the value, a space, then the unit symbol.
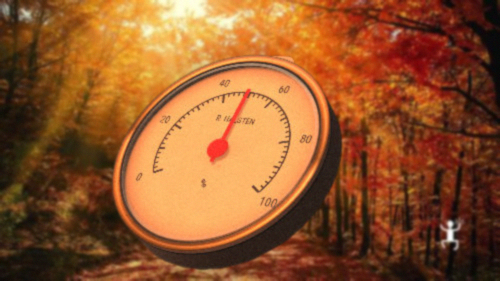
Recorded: 50 %
